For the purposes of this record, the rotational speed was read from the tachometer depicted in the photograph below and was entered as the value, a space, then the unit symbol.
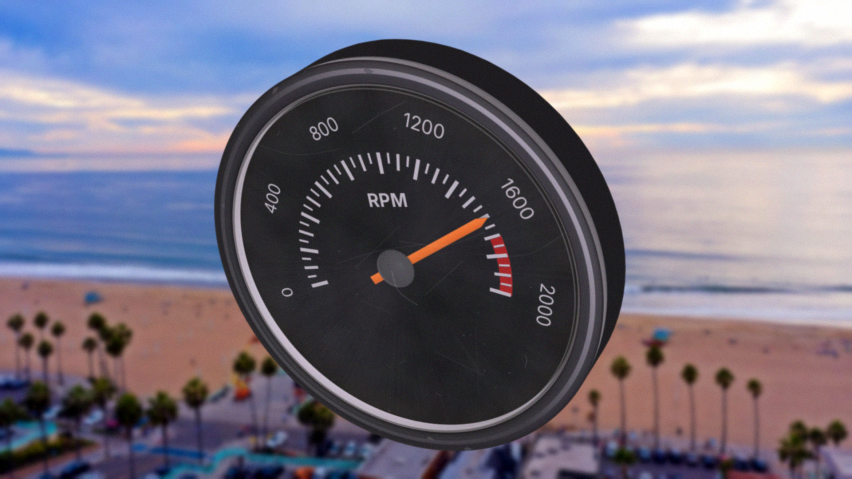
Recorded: 1600 rpm
